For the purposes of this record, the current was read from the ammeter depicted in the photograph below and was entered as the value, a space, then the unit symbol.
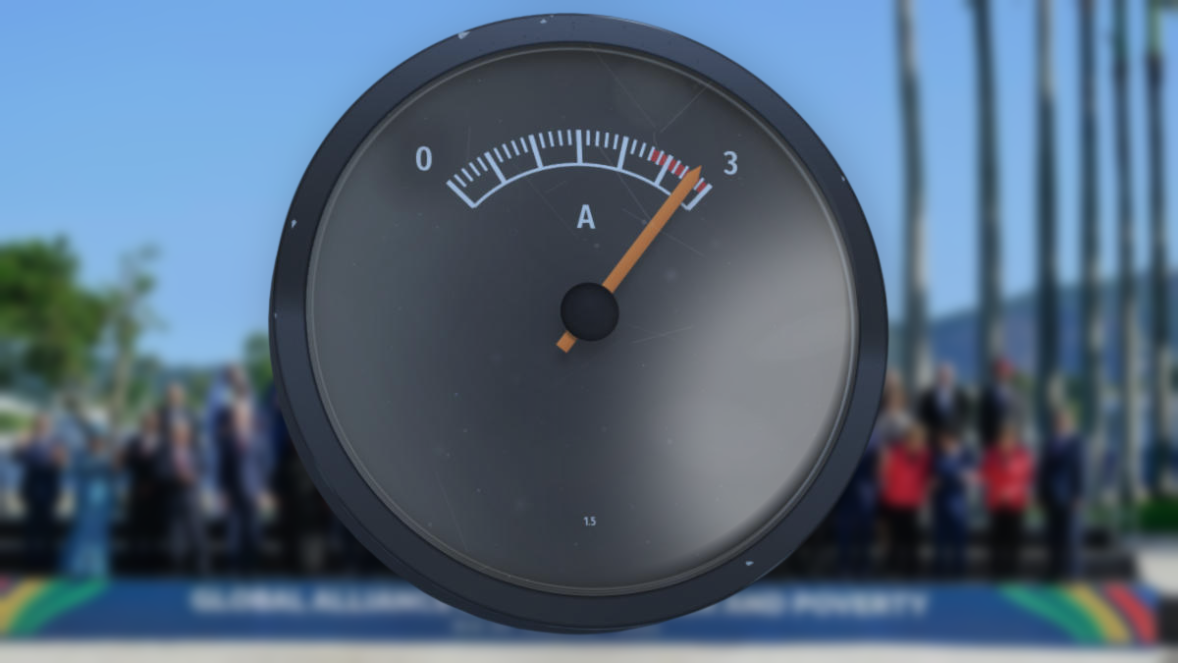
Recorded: 2.8 A
